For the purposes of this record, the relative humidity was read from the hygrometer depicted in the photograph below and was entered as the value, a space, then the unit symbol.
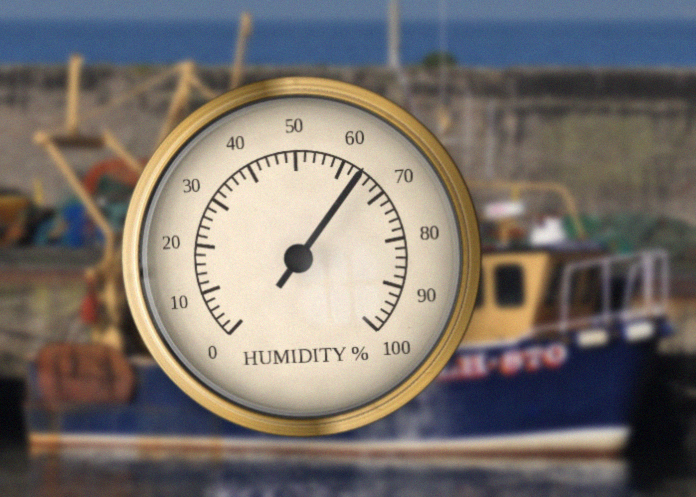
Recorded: 64 %
